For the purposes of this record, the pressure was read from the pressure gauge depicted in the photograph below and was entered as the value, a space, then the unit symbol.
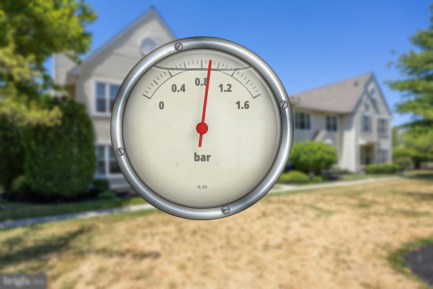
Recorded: 0.9 bar
